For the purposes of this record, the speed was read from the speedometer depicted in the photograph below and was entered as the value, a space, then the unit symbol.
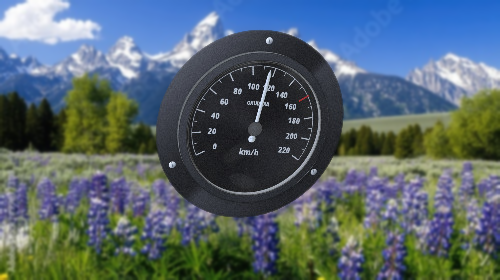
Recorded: 115 km/h
